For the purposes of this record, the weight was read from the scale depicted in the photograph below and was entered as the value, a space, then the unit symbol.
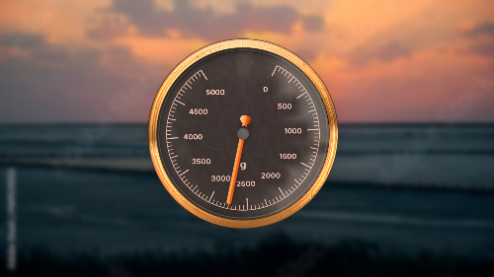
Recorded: 2750 g
